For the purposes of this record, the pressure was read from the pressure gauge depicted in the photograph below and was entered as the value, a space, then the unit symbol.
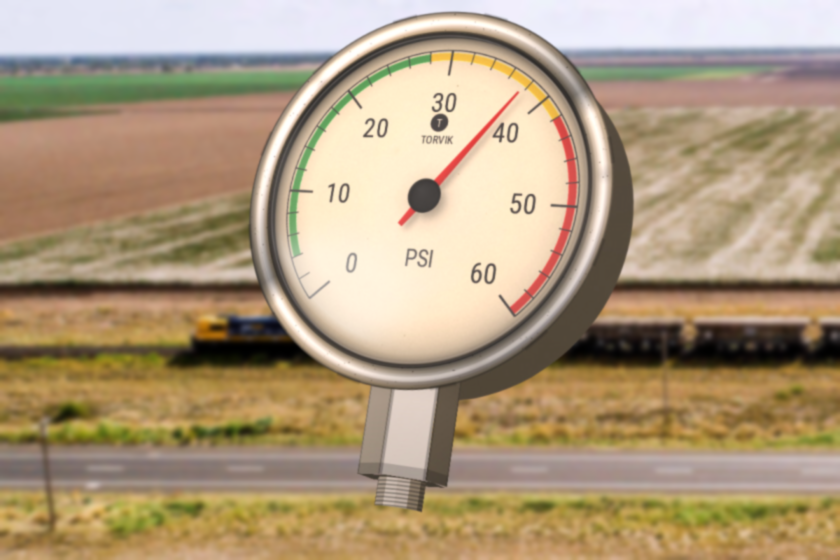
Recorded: 38 psi
